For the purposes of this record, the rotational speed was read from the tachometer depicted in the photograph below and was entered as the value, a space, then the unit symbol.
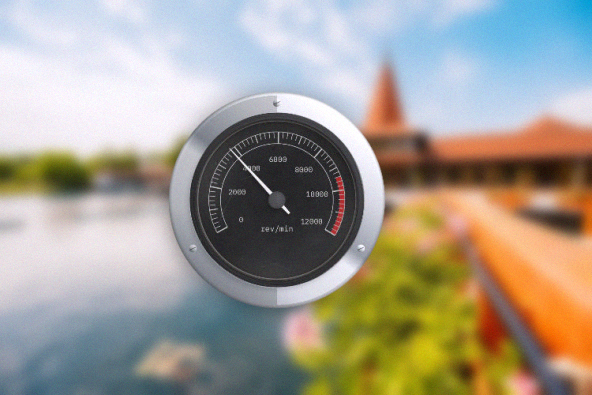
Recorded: 3800 rpm
